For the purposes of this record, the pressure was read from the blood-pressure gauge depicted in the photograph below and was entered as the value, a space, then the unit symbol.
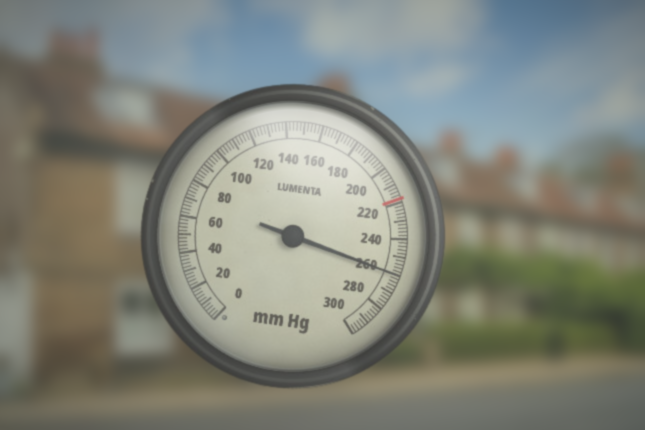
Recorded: 260 mmHg
